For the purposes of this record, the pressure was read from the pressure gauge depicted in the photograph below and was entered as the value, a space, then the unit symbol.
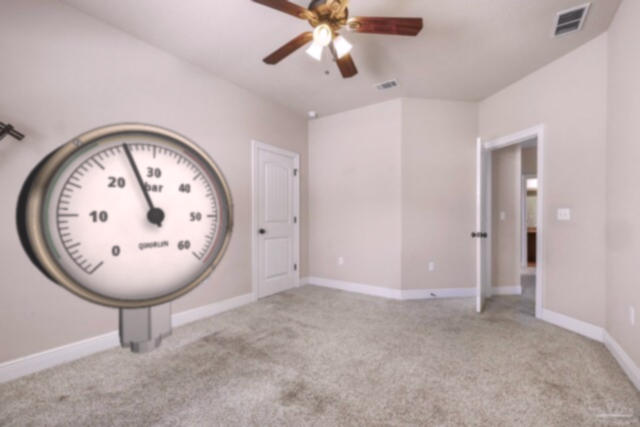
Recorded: 25 bar
